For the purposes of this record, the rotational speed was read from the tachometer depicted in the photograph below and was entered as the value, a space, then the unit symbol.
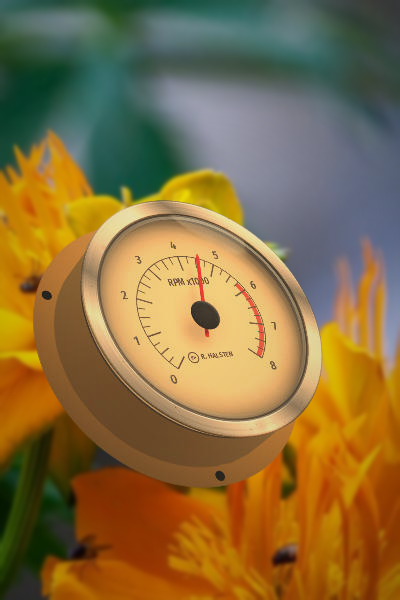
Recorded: 4500 rpm
